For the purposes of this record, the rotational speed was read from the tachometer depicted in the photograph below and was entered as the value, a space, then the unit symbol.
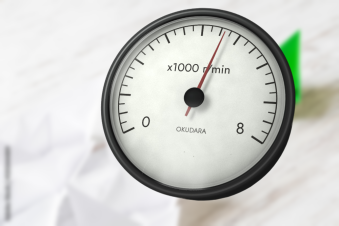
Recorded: 4625 rpm
